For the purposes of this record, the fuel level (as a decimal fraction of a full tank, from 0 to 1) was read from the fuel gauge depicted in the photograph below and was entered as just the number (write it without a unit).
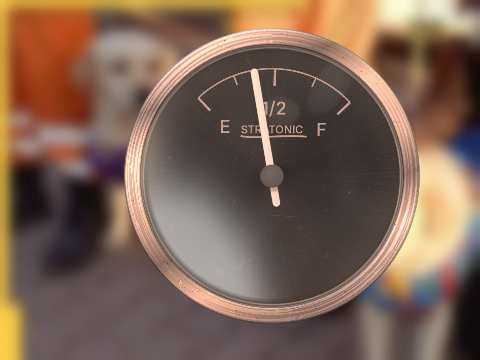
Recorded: 0.375
